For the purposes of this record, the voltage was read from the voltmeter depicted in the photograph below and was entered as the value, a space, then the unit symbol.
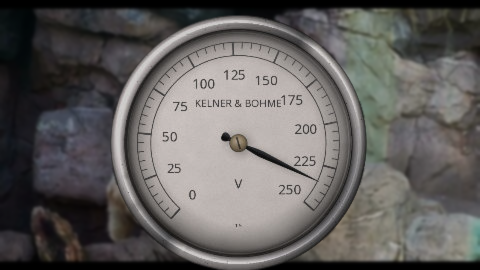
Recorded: 235 V
